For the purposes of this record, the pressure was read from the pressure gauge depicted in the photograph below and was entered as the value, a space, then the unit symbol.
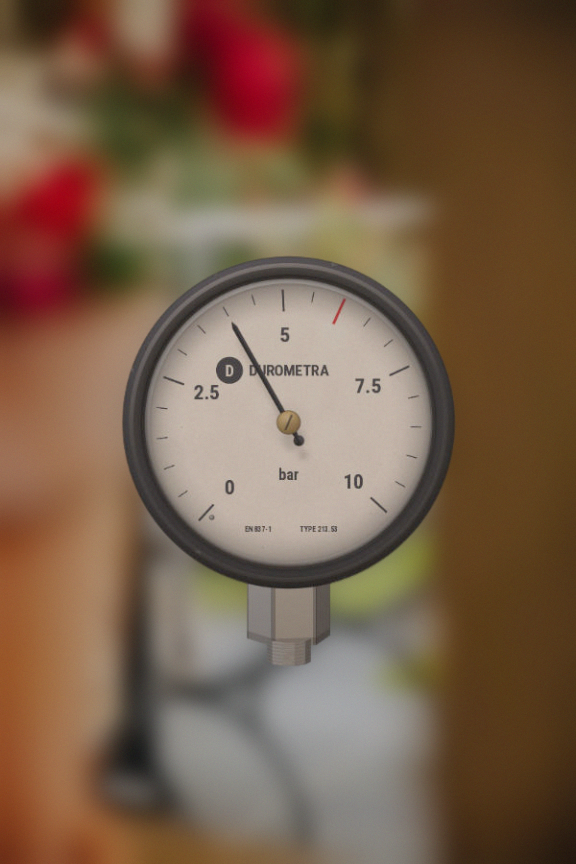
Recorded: 4 bar
